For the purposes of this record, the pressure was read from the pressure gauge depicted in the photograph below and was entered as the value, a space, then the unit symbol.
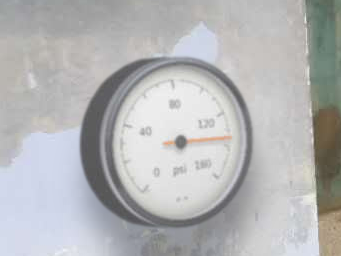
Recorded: 135 psi
